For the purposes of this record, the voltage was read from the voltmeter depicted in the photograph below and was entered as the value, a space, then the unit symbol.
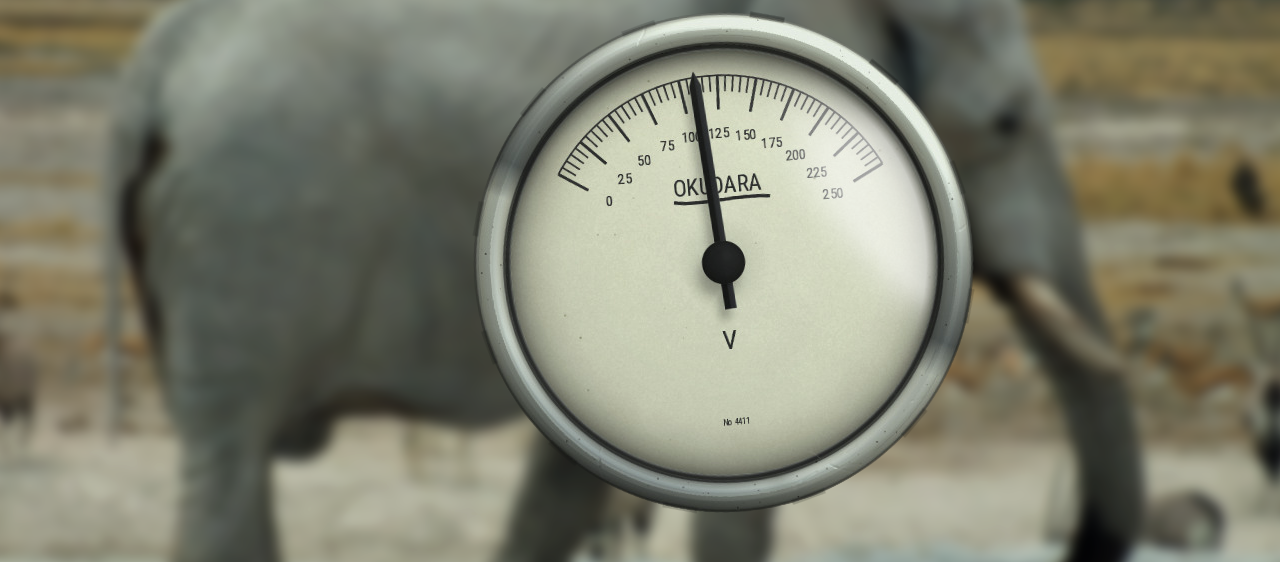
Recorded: 110 V
